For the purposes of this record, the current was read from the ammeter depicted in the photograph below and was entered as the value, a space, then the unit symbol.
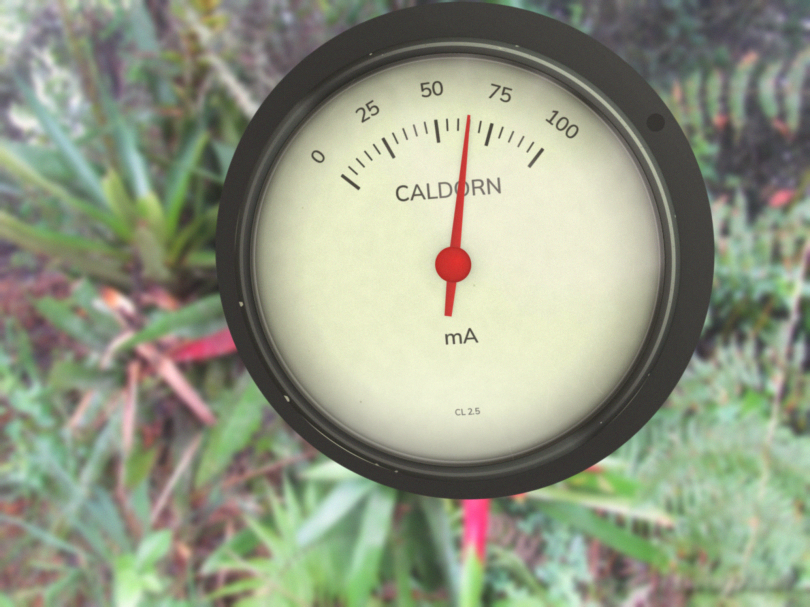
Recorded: 65 mA
